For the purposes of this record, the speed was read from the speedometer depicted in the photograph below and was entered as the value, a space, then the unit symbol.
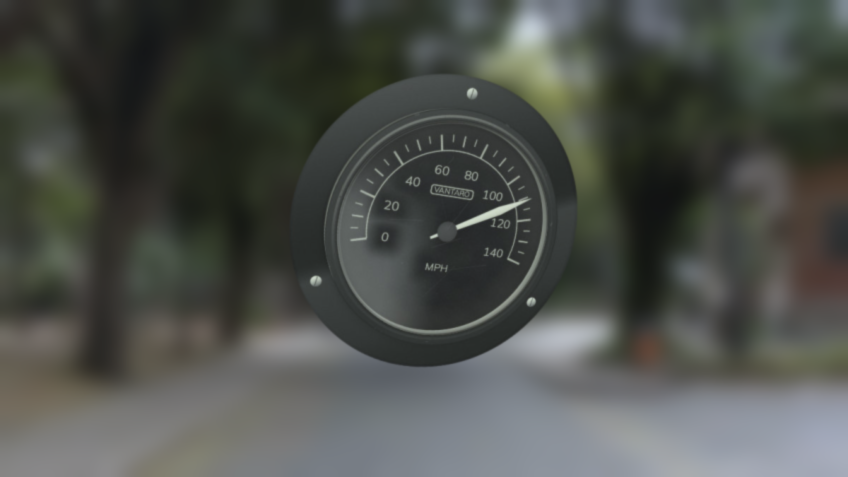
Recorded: 110 mph
